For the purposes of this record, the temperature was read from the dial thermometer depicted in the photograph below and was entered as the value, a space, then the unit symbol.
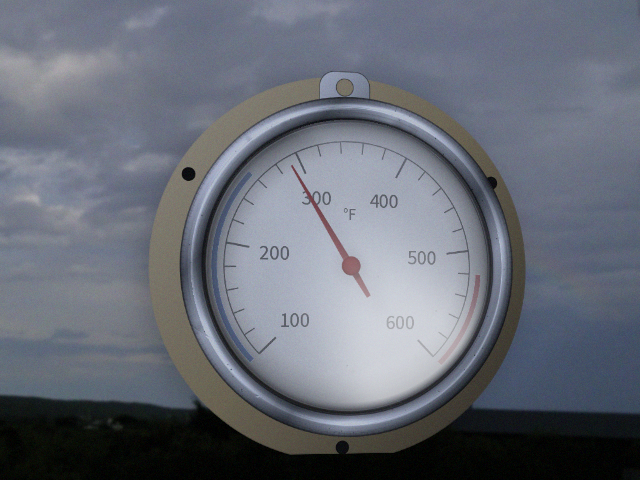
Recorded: 290 °F
